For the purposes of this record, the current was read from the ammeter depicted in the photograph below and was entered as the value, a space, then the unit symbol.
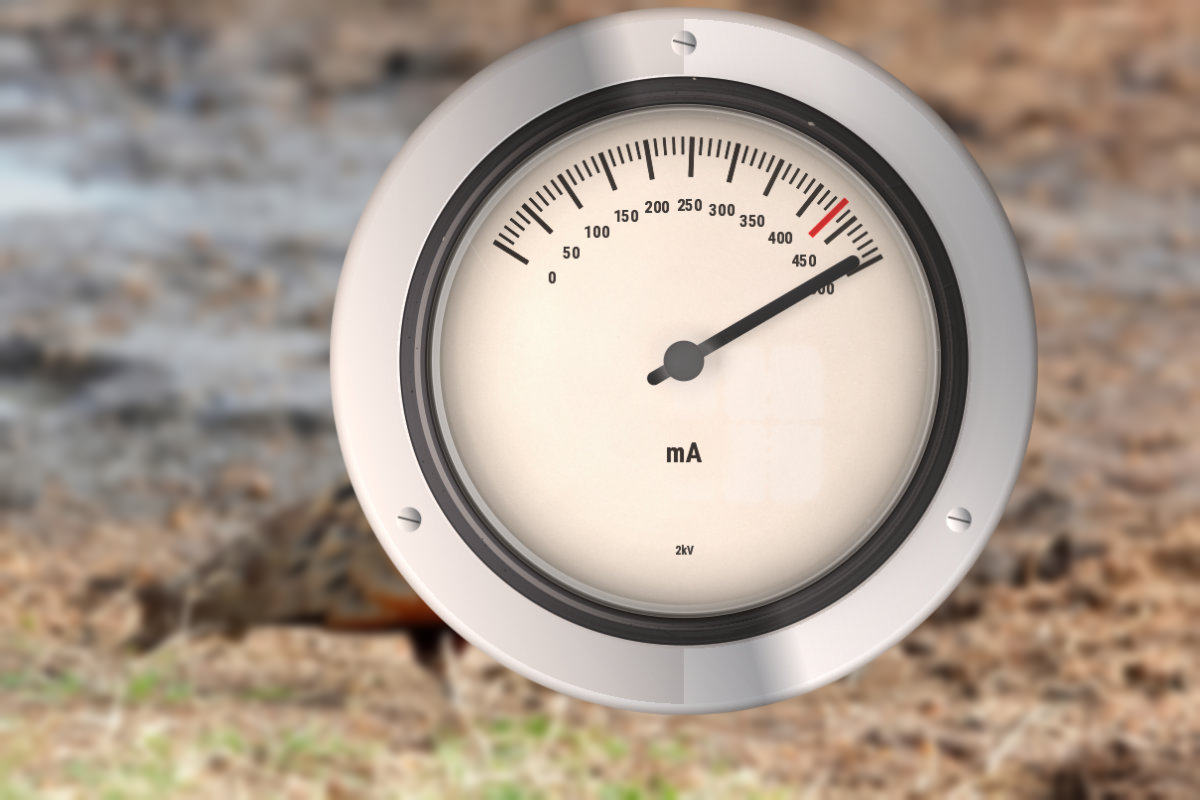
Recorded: 490 mA
